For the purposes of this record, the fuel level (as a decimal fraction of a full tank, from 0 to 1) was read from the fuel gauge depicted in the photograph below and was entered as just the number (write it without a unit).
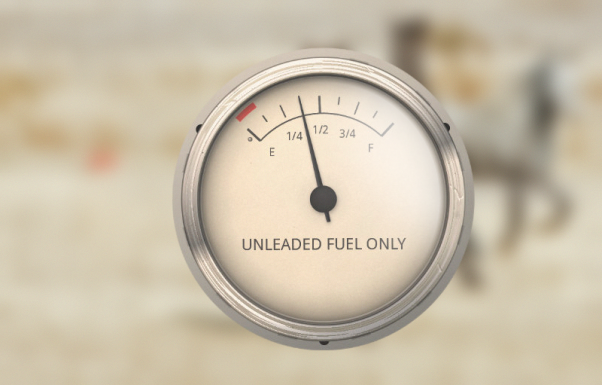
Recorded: 0.375
